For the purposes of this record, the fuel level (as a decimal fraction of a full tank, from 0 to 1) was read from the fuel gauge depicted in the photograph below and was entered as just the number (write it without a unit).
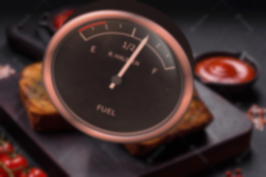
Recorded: 0.625
